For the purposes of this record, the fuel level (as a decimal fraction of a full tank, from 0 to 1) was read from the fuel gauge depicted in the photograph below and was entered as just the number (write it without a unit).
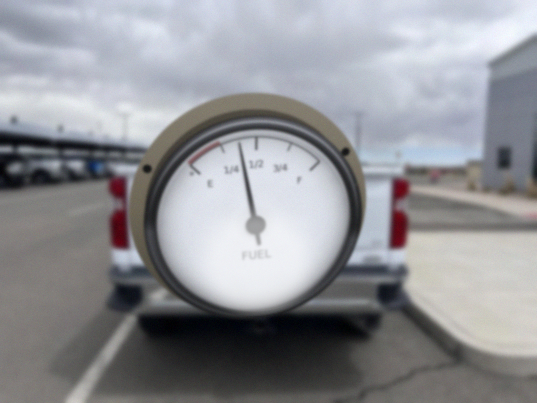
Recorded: 0.375
